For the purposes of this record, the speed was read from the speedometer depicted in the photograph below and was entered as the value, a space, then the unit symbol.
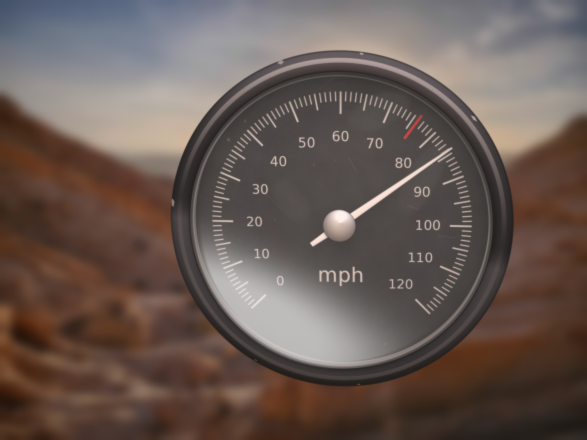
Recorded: 84 mph
